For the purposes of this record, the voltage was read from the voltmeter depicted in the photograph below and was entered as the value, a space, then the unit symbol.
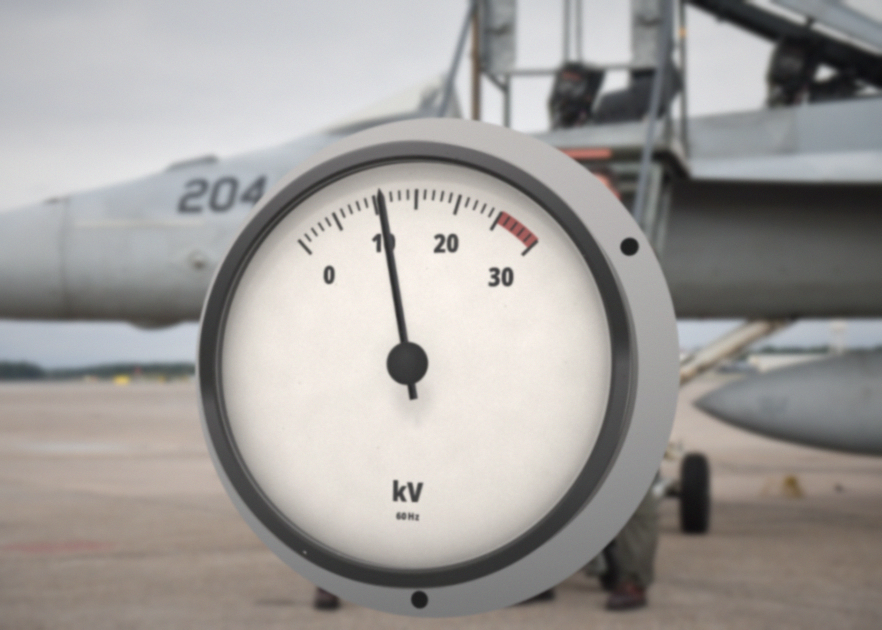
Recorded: 11 kV
